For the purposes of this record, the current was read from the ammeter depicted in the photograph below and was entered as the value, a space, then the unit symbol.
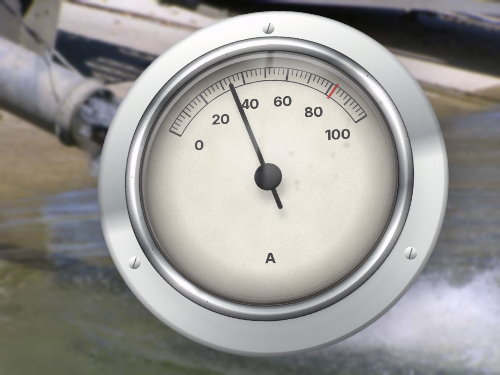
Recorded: 34 A
